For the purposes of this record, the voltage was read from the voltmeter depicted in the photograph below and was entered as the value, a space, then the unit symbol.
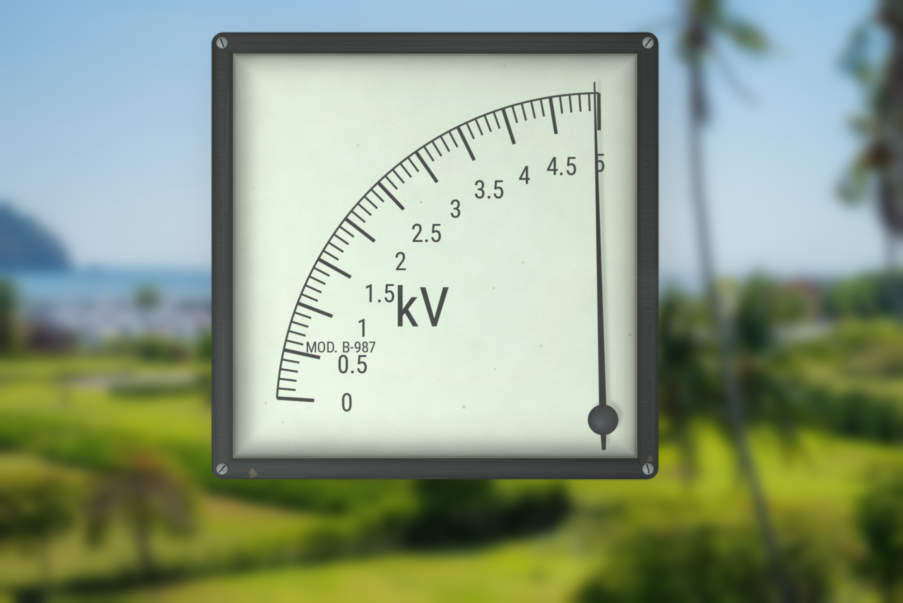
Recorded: 4.95 kV
